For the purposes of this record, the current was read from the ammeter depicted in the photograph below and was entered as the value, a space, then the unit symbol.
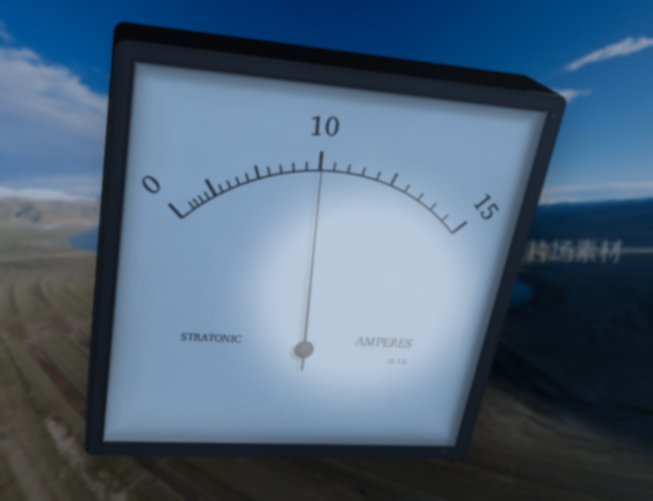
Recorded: 10 A
